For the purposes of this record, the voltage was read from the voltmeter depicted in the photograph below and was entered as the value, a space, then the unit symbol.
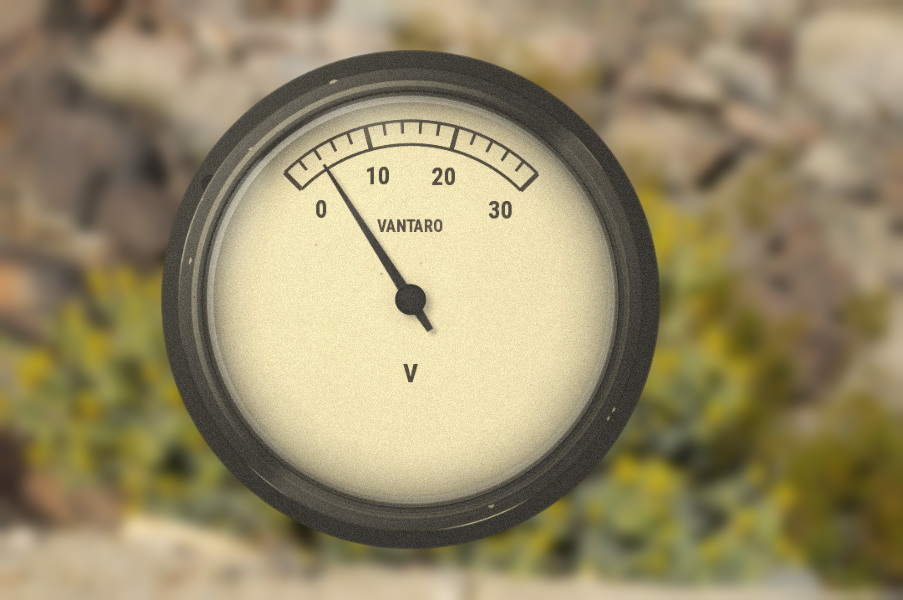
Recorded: 4 V
